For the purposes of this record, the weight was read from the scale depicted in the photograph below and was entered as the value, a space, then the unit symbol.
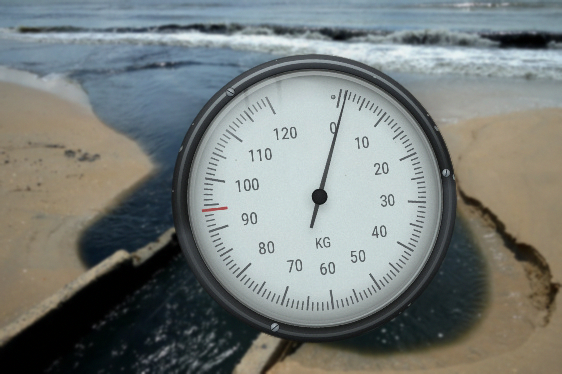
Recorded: 1 kg
